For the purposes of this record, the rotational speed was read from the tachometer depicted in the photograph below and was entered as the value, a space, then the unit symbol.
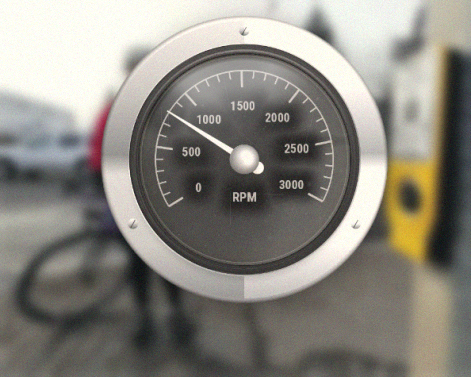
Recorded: 800 rpm
